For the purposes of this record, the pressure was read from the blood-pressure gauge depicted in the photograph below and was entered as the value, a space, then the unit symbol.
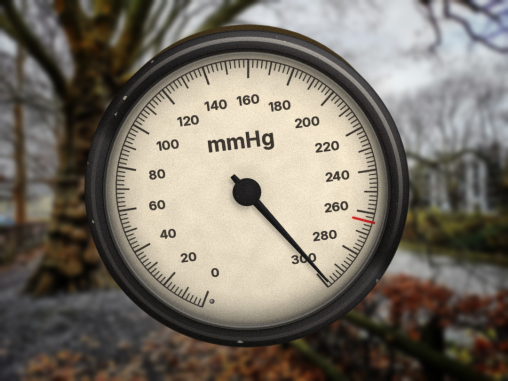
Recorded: 298 mmHg
